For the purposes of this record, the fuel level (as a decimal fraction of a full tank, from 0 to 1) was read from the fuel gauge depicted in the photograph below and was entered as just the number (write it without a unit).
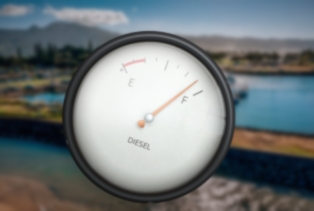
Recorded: 0.875
